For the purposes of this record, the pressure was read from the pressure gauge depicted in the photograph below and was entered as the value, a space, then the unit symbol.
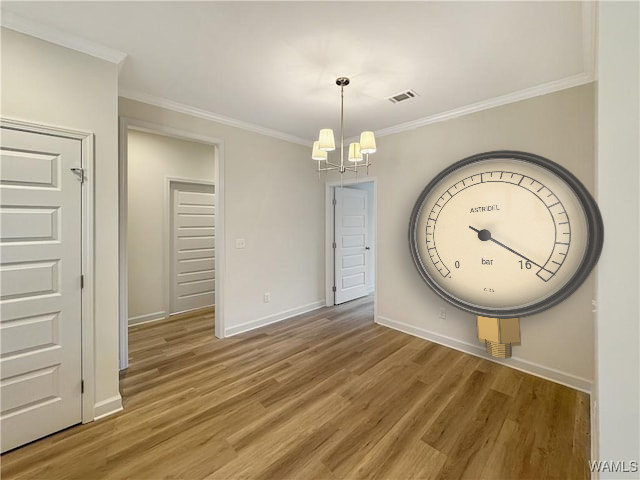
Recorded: 15.5 bar
